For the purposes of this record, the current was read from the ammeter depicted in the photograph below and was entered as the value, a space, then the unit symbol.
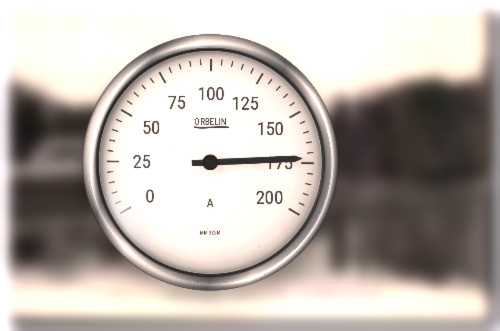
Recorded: 172.5 A
